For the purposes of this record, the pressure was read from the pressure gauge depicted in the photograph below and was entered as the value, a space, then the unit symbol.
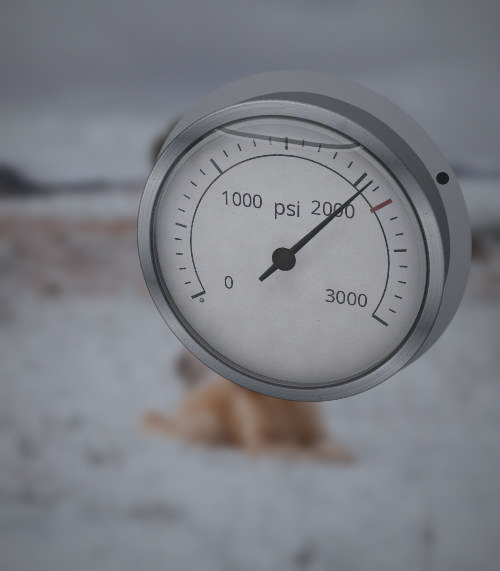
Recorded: 2050 psi
